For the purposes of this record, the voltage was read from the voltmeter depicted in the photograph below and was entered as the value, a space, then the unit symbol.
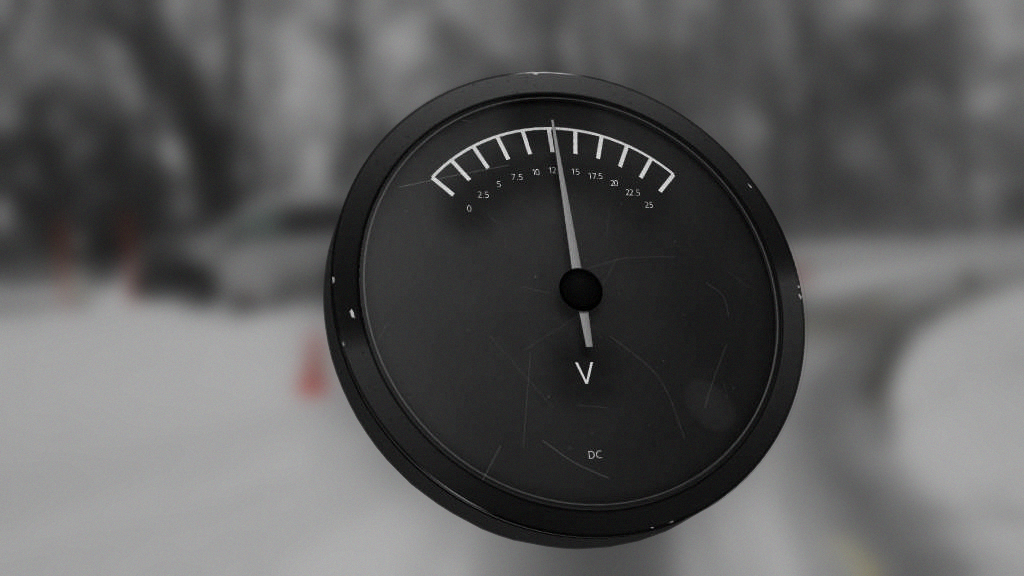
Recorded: 12.5 V
